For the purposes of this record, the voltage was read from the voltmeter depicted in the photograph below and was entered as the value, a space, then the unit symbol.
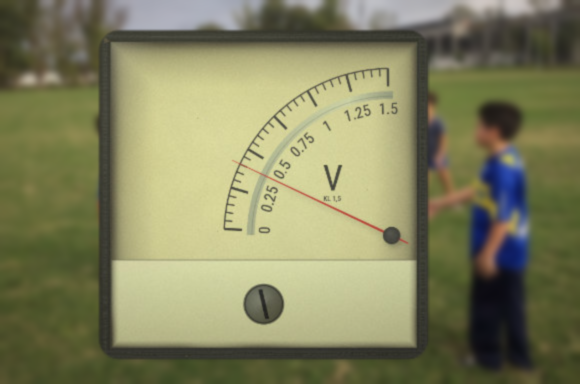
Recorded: 0.4 V
